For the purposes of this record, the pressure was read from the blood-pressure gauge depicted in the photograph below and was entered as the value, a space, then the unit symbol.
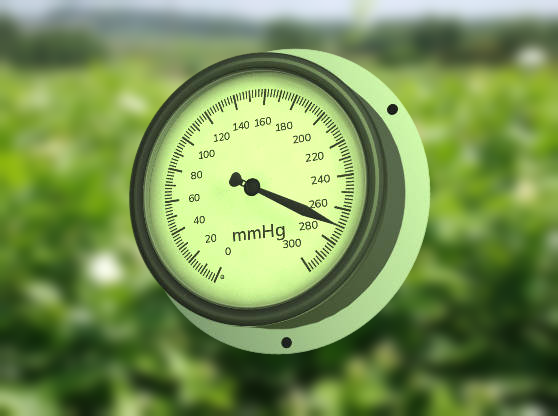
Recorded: 270 mmHg
